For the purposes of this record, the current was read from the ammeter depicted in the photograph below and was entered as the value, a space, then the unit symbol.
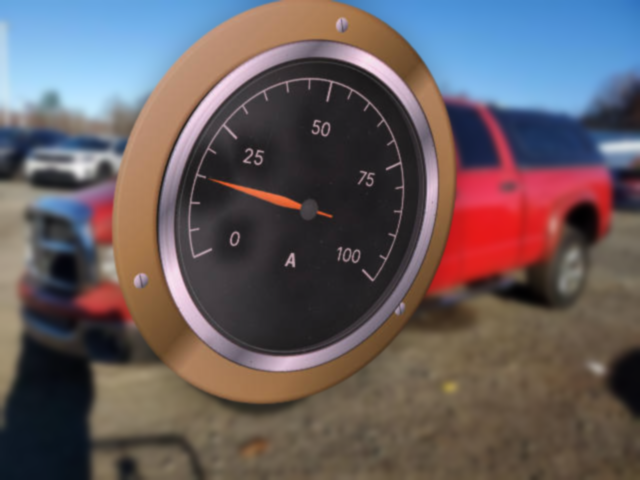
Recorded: 15 A
